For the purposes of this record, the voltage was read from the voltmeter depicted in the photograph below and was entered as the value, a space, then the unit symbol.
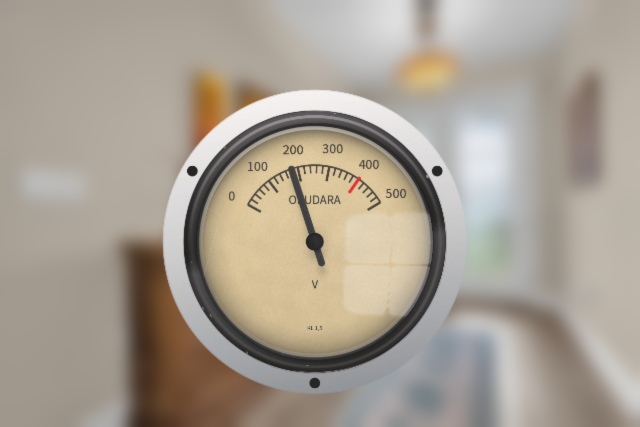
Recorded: 180 V
